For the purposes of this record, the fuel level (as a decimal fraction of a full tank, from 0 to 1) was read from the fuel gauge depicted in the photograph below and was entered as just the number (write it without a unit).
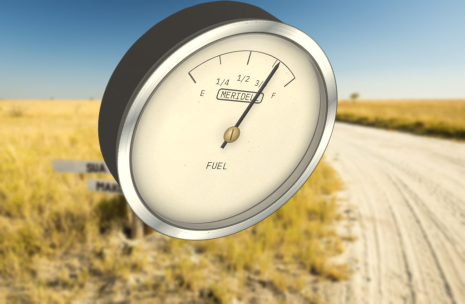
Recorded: 0.75
